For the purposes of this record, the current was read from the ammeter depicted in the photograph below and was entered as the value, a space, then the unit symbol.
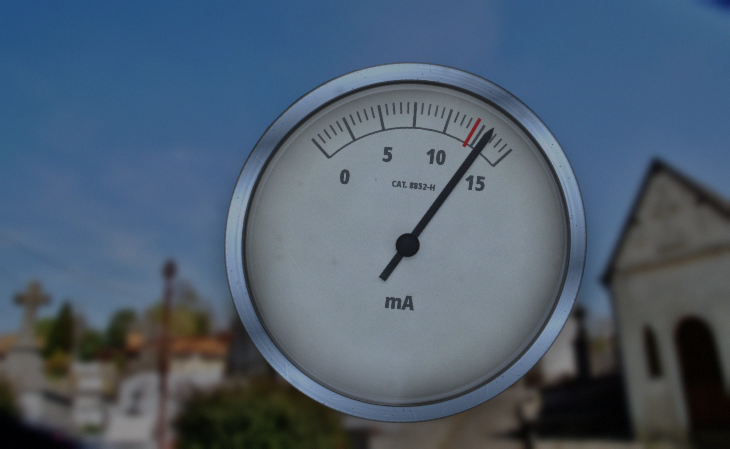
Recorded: 13 mA
